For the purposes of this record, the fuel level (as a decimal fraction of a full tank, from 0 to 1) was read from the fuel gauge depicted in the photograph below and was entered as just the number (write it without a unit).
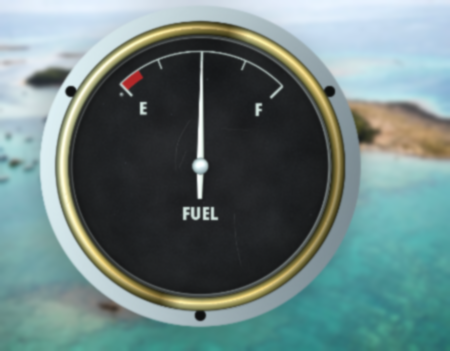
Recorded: 0.5
